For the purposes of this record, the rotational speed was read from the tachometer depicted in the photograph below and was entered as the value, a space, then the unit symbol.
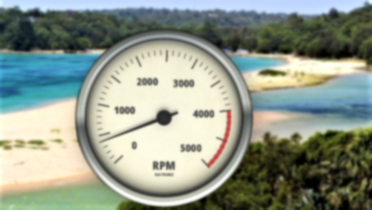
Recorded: 400 rpm
